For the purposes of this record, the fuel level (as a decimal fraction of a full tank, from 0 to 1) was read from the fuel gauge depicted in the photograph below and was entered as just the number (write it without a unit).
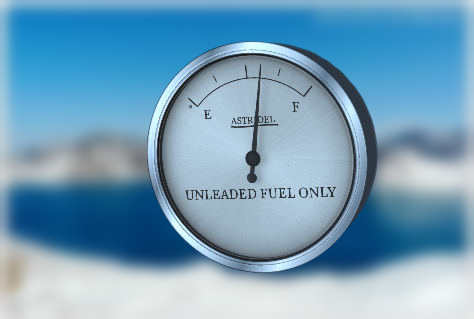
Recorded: 0.625
